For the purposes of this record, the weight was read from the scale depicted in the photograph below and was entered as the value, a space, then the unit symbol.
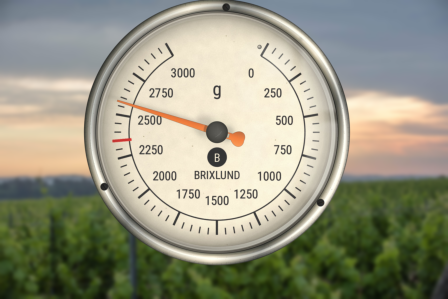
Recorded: 2575 g
